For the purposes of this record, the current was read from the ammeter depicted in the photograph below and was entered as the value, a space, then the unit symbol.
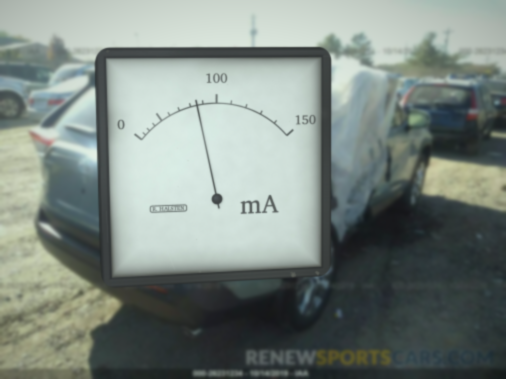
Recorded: 85 mA
